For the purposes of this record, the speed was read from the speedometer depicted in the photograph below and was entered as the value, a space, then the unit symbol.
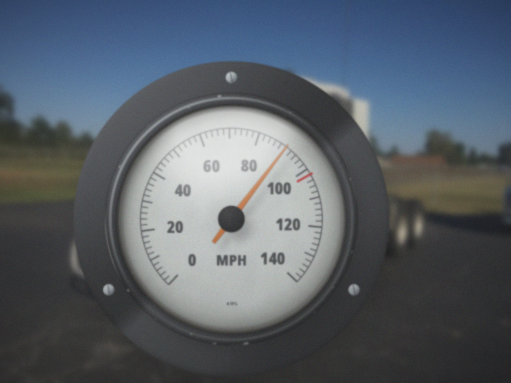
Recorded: 90 mph
